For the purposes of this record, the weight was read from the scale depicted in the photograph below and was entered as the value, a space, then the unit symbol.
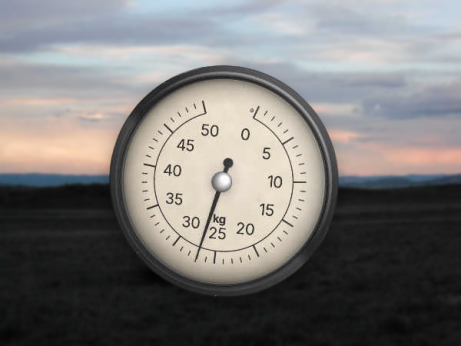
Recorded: 27 kg
